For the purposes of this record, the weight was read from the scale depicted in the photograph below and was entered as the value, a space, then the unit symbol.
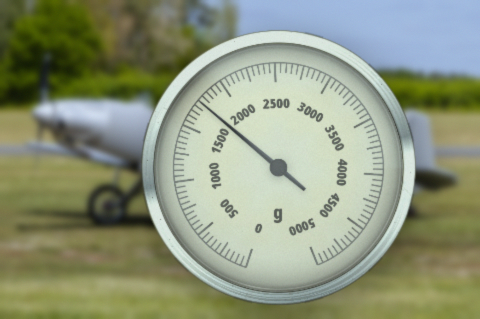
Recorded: 1750 g
